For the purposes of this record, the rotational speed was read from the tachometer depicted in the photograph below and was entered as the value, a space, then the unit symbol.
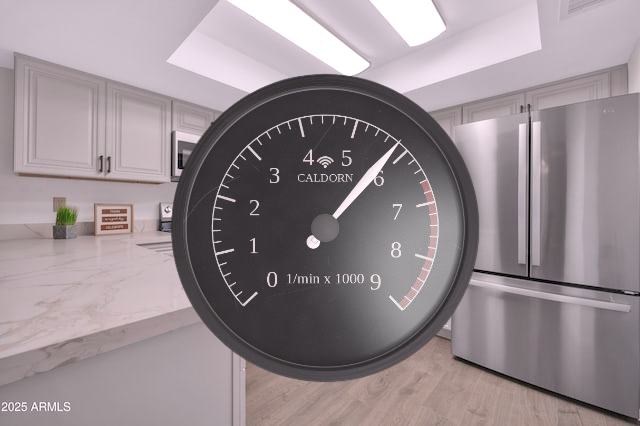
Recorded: 5800 rpm
